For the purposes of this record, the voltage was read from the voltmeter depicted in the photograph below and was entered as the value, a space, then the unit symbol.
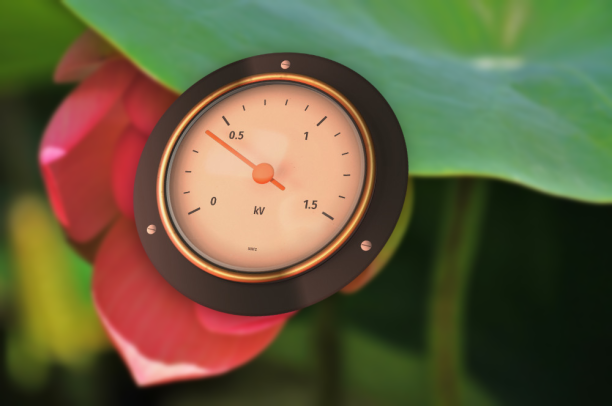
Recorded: 0.4 kV
